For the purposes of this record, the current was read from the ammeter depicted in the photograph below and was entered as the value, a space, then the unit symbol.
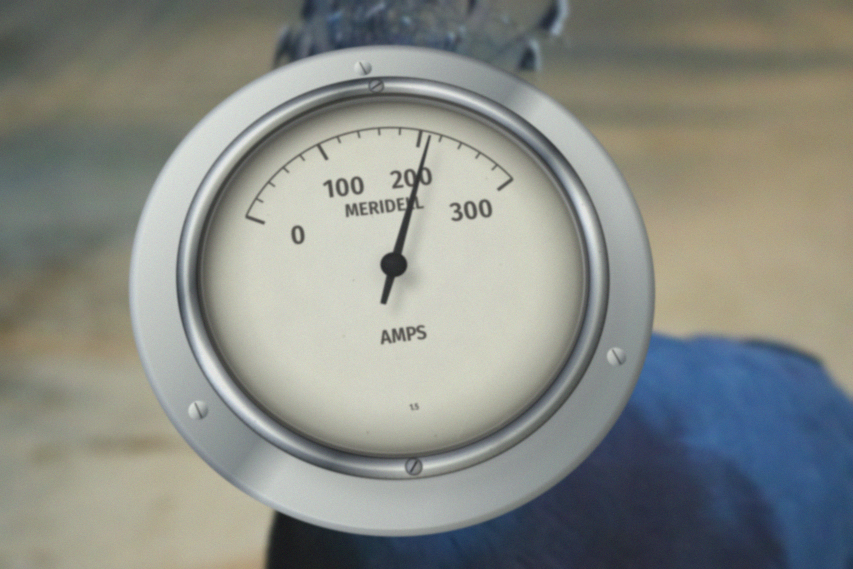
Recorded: 210 A
